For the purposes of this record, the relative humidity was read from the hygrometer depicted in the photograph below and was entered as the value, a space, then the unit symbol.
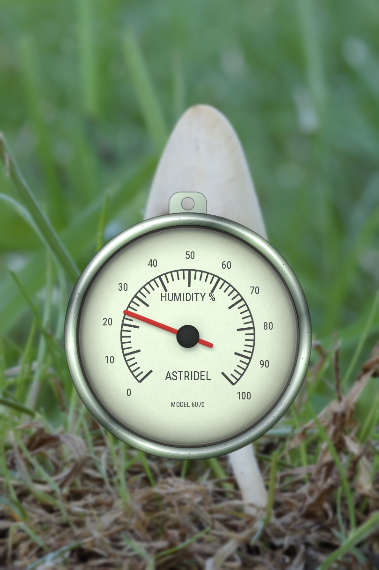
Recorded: 24 %
